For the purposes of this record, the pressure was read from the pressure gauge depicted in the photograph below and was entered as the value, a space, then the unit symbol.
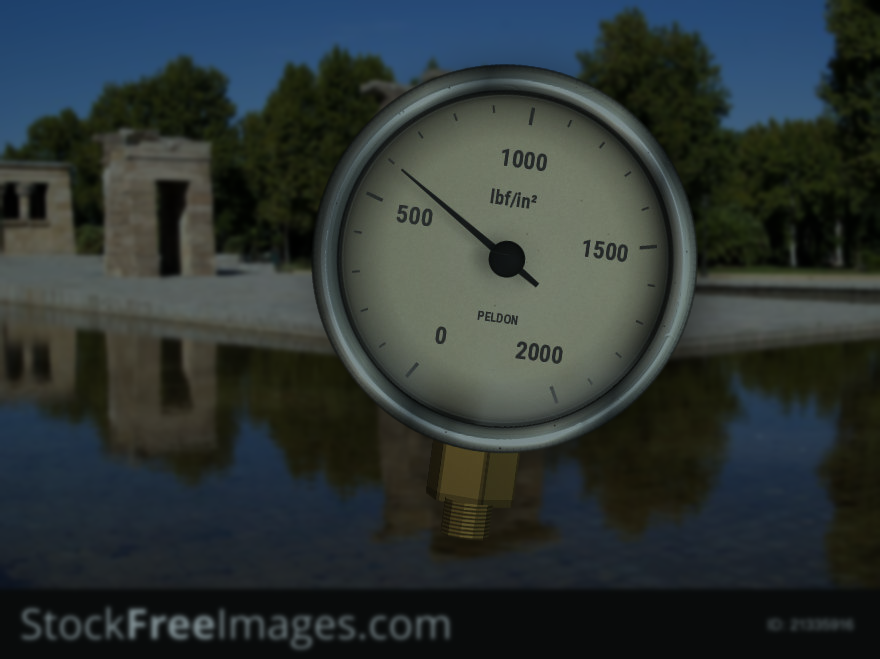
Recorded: 600 psi
